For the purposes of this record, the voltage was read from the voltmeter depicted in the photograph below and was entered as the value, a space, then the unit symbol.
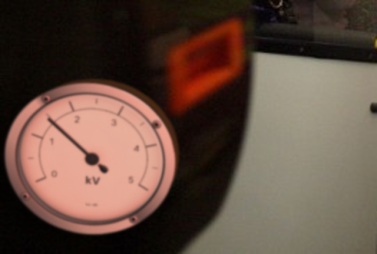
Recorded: 1.5 kV
